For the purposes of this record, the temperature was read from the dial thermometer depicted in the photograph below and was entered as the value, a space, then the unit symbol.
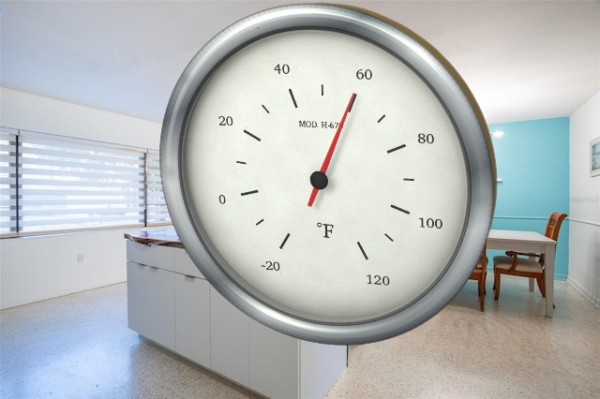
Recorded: 60 °F
